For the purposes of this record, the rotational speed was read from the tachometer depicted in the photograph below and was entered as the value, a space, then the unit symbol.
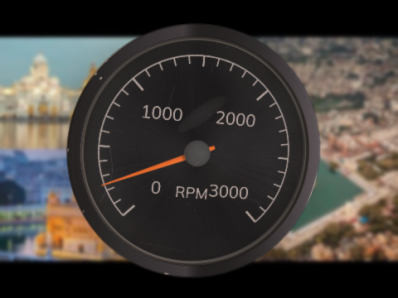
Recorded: 250 rpm
